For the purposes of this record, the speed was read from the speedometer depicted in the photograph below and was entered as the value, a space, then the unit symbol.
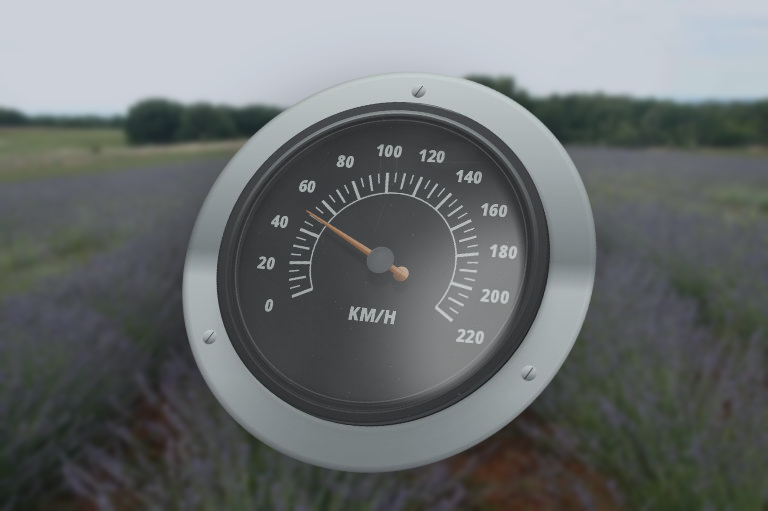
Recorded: 50 km/h
